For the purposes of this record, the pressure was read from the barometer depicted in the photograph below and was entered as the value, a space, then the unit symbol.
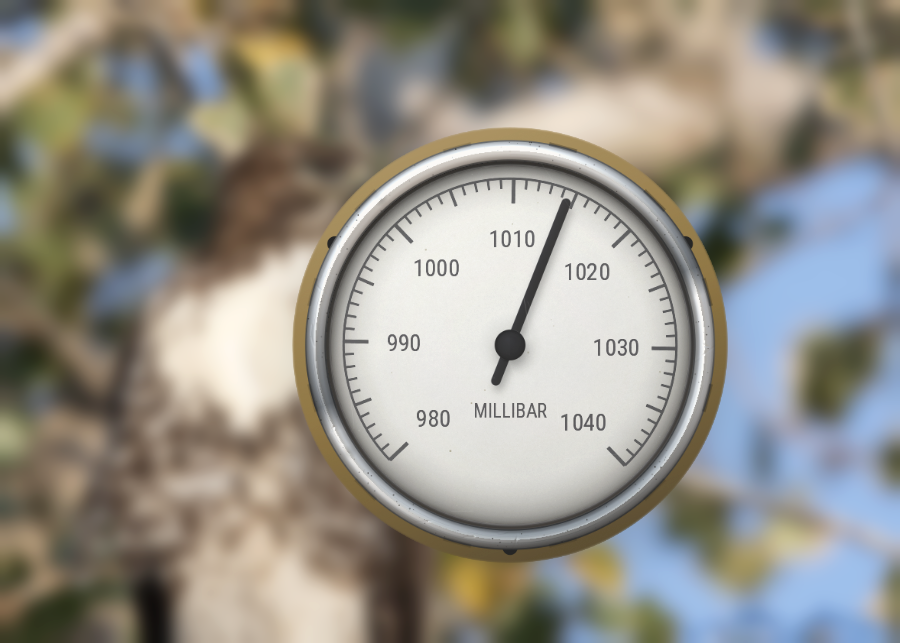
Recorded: 1014.5 mbar
